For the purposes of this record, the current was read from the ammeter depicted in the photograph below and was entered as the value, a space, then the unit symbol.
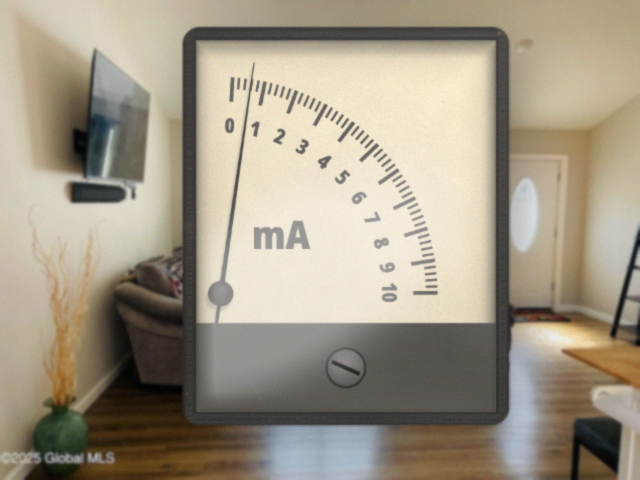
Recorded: 0.6 mA
